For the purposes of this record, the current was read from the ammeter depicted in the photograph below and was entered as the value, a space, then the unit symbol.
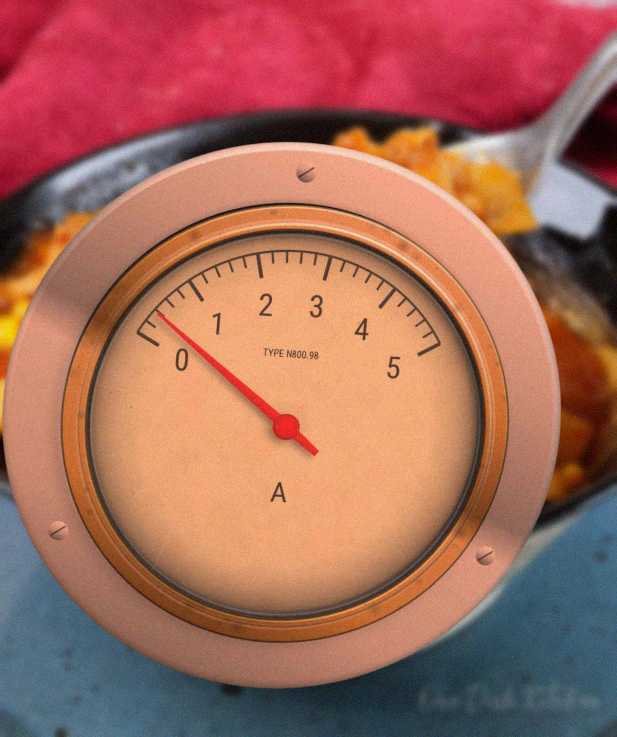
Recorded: 0.4 A
